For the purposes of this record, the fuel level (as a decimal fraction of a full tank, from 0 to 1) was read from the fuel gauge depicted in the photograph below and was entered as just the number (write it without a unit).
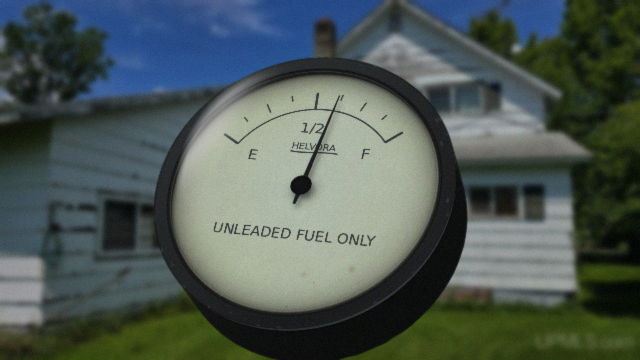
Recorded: 0.625
